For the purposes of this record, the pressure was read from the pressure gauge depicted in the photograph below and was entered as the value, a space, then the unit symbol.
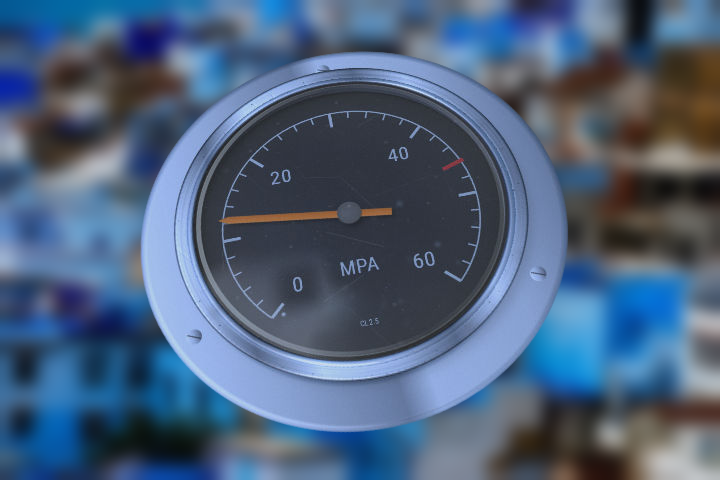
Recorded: 12 MPa
